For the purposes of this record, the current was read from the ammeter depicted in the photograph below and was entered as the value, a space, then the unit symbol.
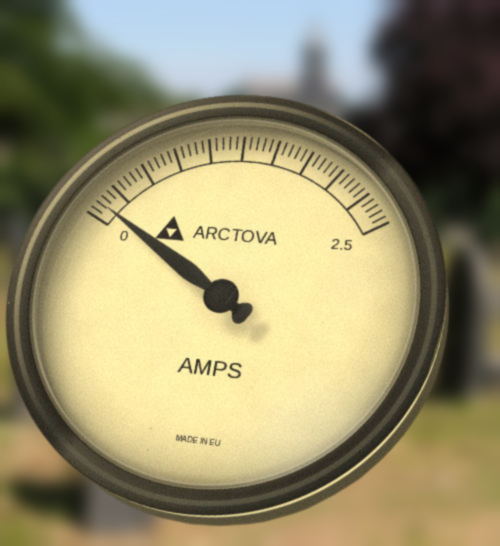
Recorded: 0.1 A
